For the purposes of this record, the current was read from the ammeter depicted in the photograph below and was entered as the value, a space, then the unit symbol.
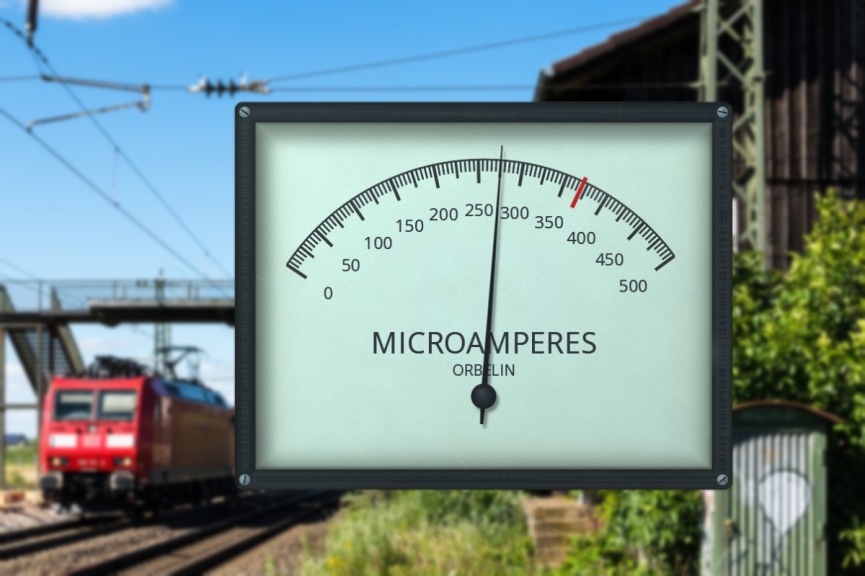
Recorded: 275 µA
